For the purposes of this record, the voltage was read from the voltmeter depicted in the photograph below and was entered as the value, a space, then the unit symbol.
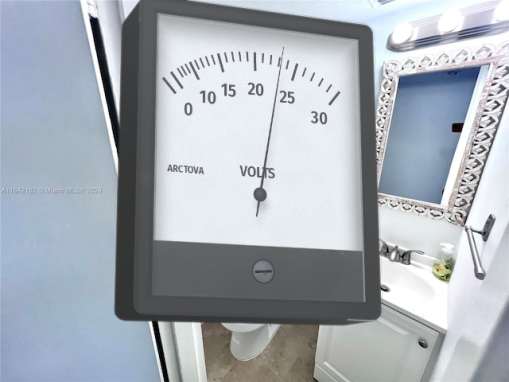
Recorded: 23 V
